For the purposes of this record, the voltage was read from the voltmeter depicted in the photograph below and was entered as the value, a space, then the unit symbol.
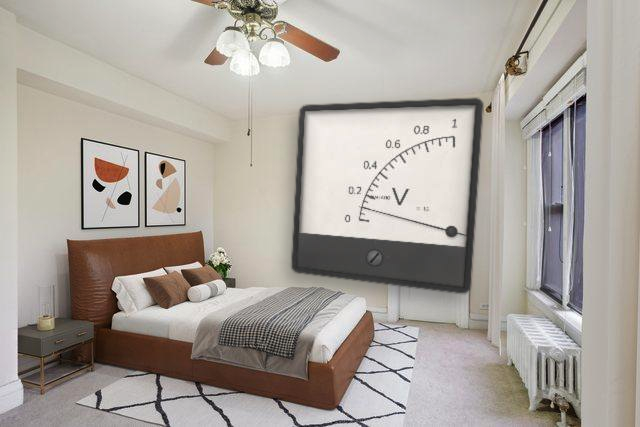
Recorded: 0.1 V
